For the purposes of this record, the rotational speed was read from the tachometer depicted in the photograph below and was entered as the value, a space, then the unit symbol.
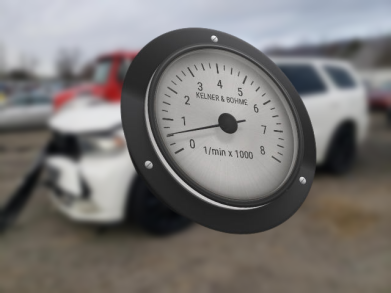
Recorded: 500 rpm
